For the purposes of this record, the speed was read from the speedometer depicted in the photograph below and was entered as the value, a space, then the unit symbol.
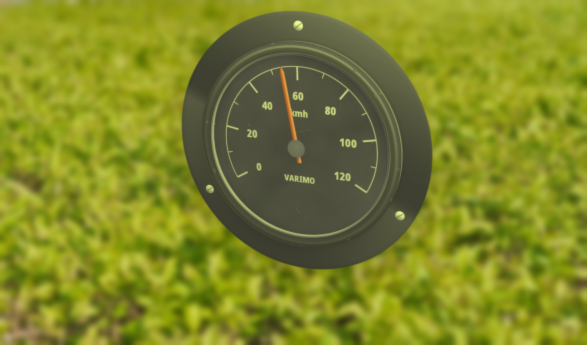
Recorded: 55 km/h
